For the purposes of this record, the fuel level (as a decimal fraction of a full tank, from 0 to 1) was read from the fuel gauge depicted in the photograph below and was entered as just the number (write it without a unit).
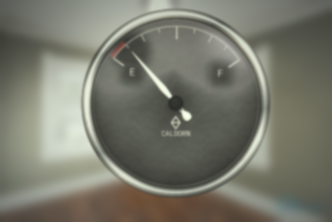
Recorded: 0.125
